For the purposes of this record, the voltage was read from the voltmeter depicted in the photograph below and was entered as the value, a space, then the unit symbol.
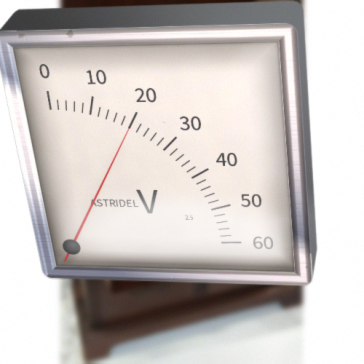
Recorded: 20 V
